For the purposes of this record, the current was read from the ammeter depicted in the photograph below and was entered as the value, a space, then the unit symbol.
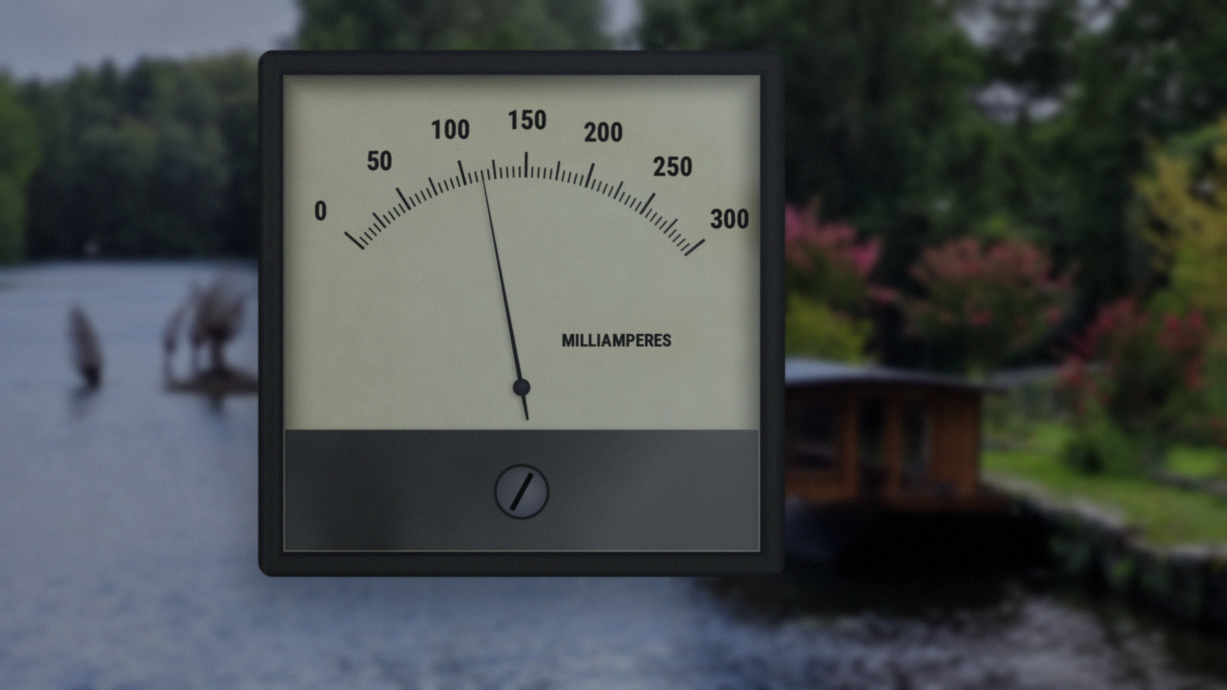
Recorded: 115 mA
